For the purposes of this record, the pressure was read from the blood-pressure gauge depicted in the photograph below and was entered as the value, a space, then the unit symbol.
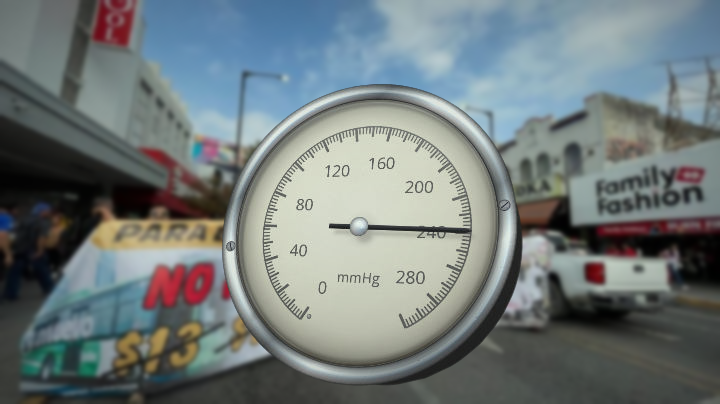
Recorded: 240 mmHg
